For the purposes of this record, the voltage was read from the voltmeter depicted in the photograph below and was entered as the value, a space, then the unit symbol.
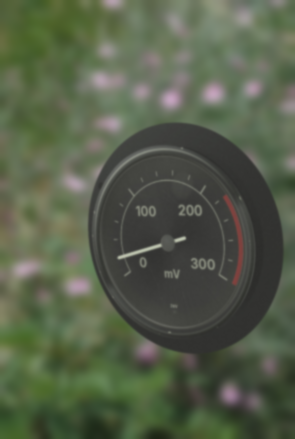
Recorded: 20 mV
